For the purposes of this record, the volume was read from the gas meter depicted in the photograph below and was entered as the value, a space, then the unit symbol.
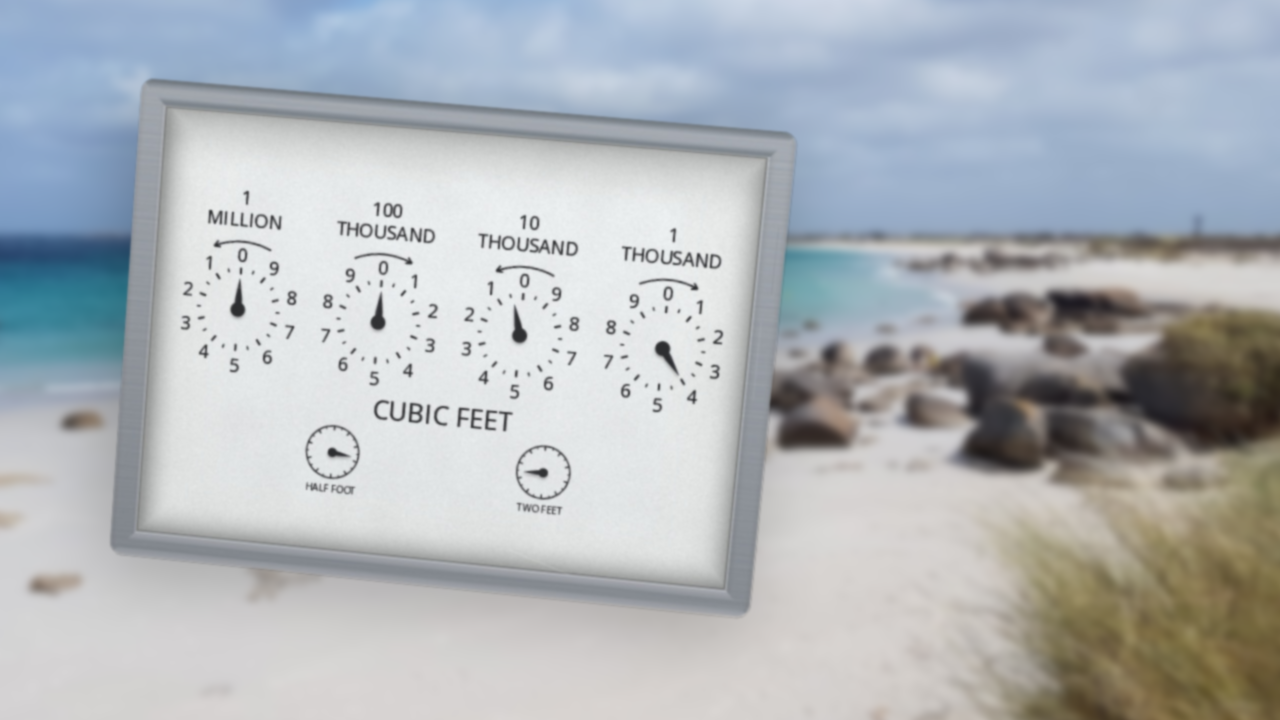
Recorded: 400 ft³
